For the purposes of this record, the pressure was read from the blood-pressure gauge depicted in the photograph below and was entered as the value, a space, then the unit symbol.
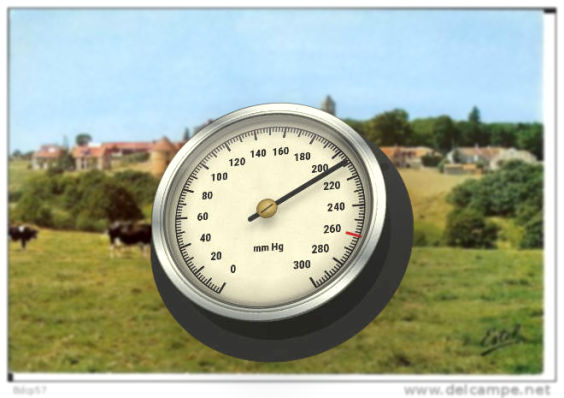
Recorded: 210 mmHg
